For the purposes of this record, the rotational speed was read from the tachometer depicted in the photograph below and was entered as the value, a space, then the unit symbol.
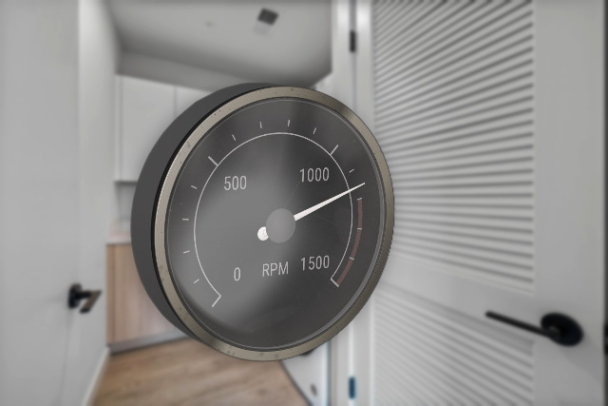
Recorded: 1150 rpm
